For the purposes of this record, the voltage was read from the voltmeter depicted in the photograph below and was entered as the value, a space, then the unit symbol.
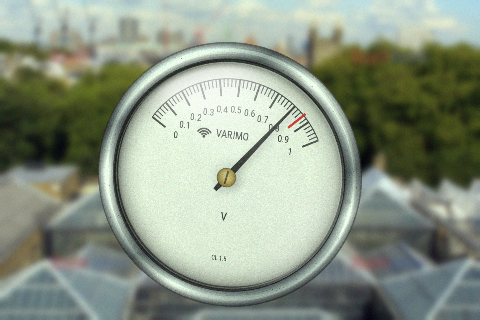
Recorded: 0.8 V
